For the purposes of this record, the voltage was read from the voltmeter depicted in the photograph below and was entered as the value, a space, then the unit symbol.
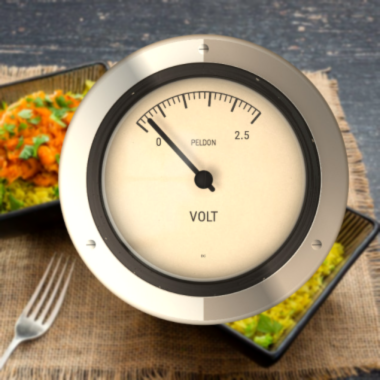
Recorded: 0.2 V
